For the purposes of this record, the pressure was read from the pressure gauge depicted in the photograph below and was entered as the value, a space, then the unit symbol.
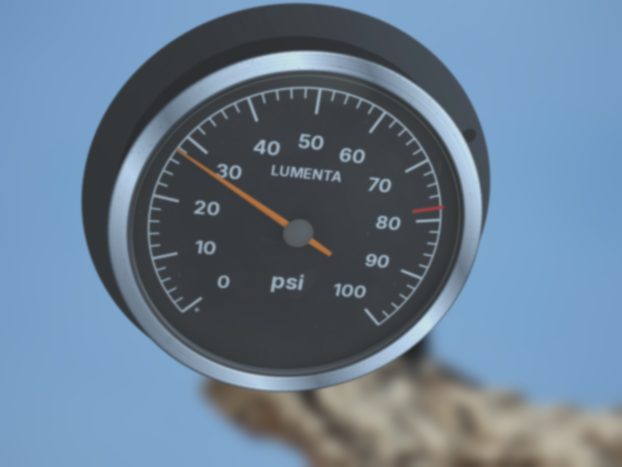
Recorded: 28 psi
